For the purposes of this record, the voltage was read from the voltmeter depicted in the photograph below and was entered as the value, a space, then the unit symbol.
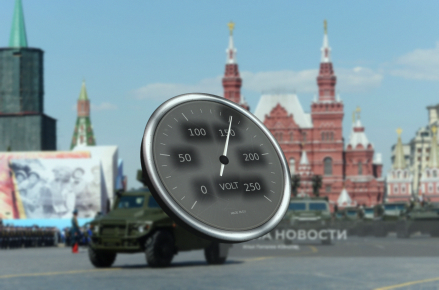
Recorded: 150 V
